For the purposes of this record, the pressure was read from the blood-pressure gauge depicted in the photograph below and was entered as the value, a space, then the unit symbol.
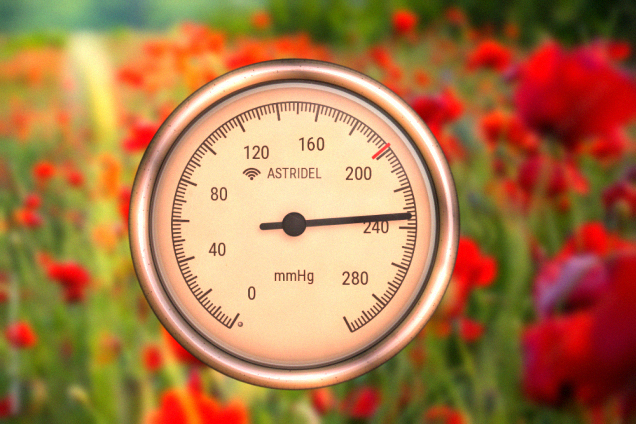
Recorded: 234 mmHg
